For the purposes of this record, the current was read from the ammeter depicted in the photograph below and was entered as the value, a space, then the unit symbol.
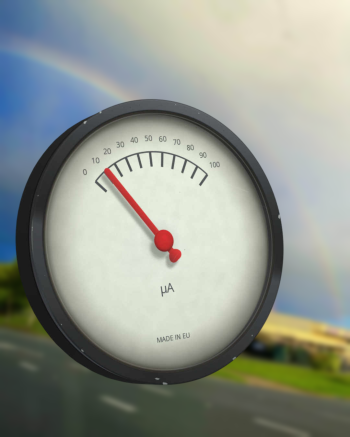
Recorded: 10 µA
